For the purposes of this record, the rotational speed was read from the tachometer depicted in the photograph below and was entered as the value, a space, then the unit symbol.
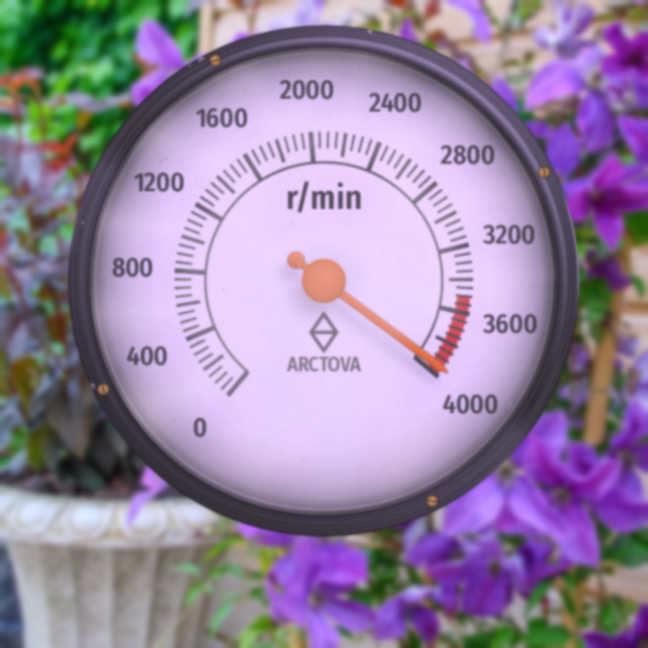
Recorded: 3950 rpm
